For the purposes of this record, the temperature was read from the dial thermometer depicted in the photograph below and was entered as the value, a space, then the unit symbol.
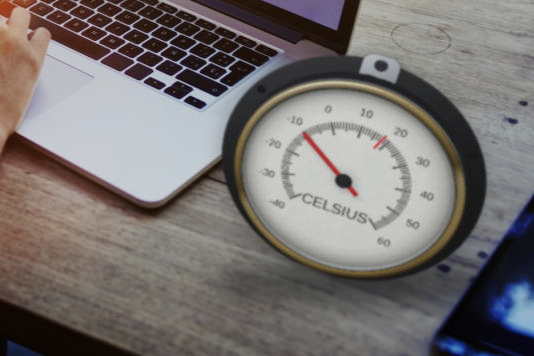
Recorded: -10 °C
